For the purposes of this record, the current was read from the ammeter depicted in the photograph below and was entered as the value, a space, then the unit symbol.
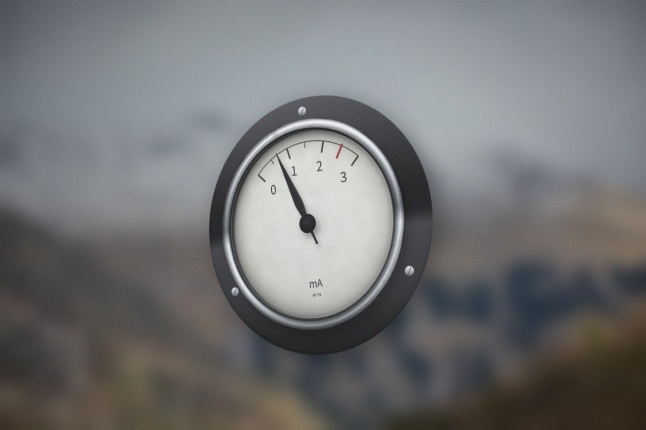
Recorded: 0.75 mA
